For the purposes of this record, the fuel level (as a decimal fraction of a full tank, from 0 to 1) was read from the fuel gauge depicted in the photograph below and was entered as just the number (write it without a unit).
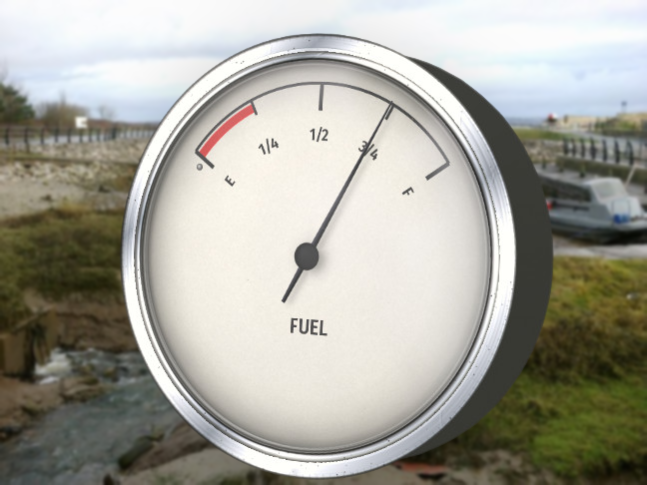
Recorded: 0.75
